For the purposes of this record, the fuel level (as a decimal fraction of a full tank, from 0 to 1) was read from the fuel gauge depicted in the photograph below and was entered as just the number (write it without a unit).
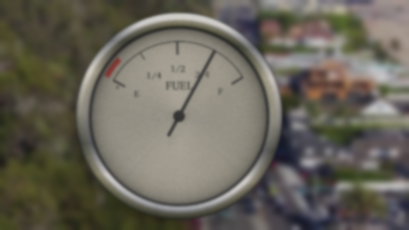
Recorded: 0.75
